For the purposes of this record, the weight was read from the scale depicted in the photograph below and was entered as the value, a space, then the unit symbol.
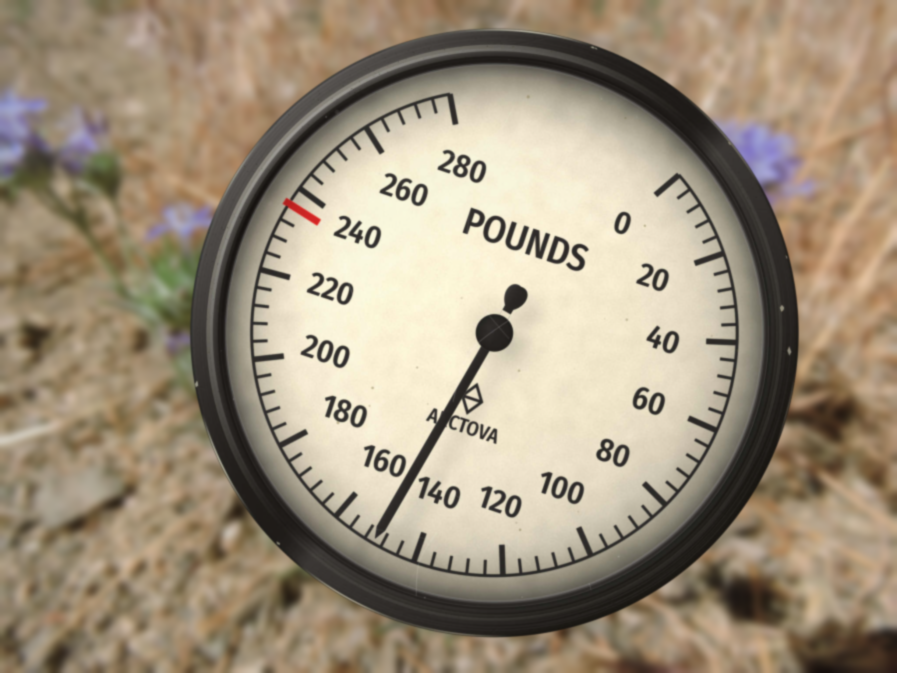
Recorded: 150 lb
